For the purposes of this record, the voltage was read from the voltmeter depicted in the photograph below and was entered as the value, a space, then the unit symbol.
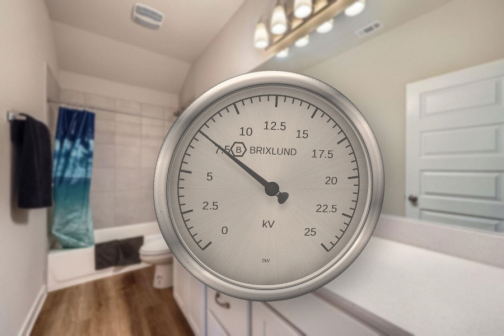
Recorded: 7.5 kV
